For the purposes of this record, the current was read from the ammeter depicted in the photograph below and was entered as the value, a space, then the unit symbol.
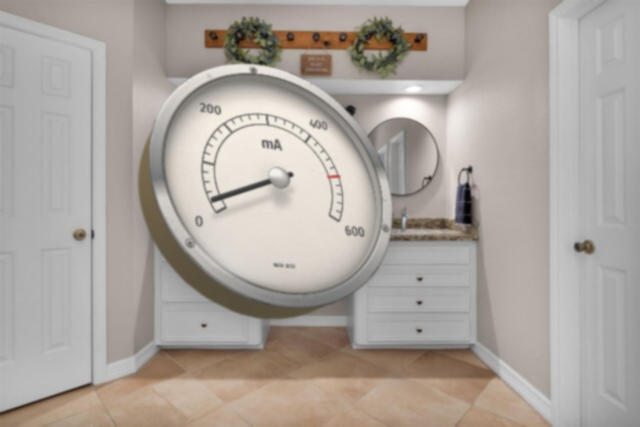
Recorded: 20 mA
